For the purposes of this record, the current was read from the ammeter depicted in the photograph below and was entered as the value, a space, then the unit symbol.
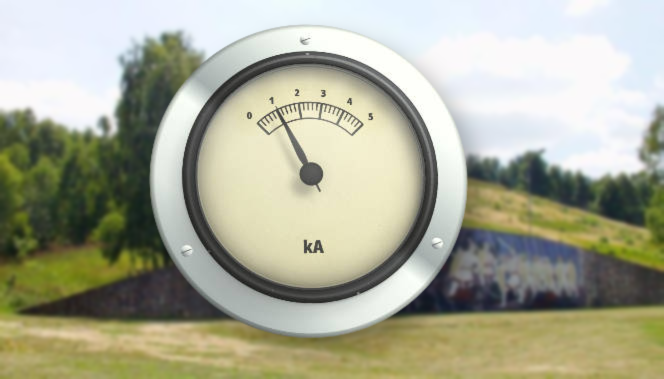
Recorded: 1 kA
